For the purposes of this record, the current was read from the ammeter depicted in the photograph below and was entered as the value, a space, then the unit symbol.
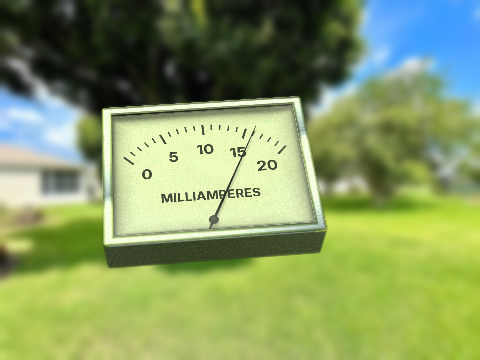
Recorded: 16 mA
